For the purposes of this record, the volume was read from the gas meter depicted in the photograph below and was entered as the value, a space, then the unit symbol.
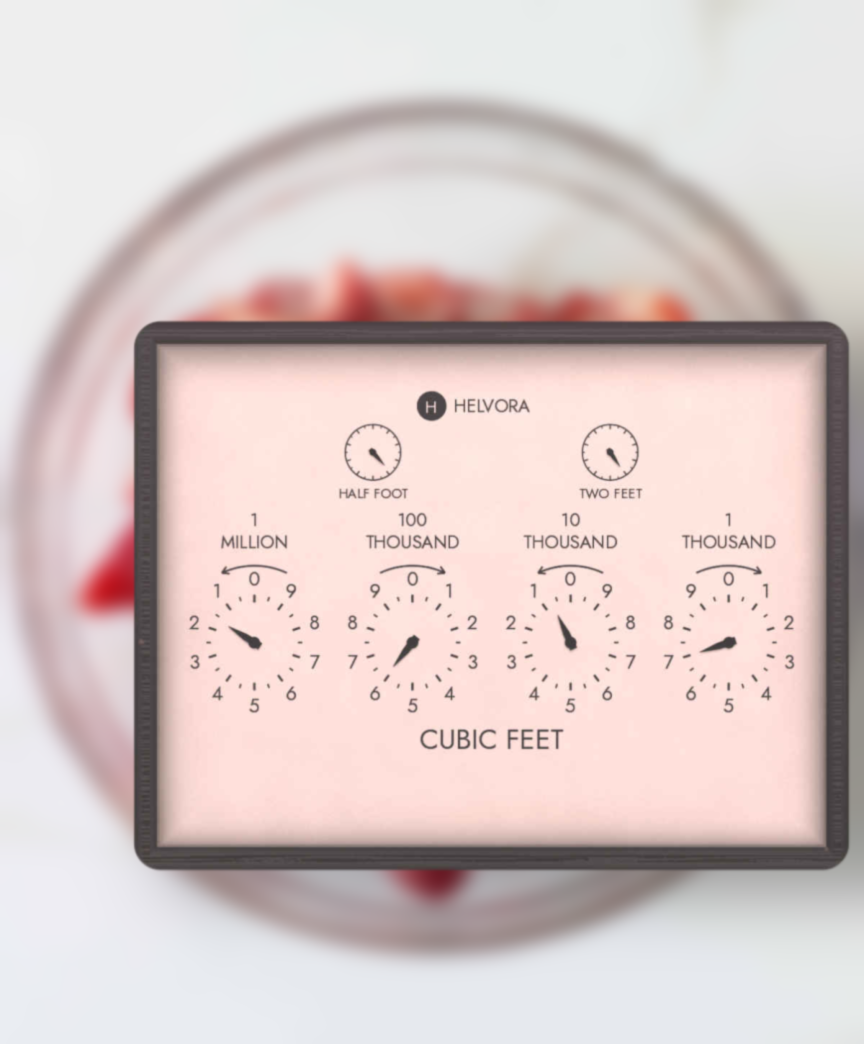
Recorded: 160700 ft³
